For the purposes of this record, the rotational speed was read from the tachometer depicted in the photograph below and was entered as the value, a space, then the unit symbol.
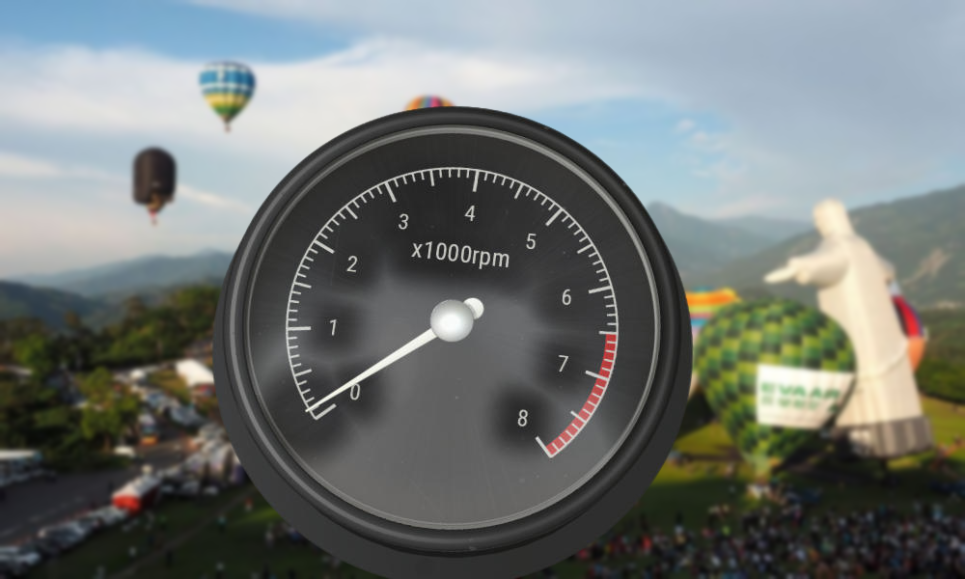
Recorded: 100 rpm
